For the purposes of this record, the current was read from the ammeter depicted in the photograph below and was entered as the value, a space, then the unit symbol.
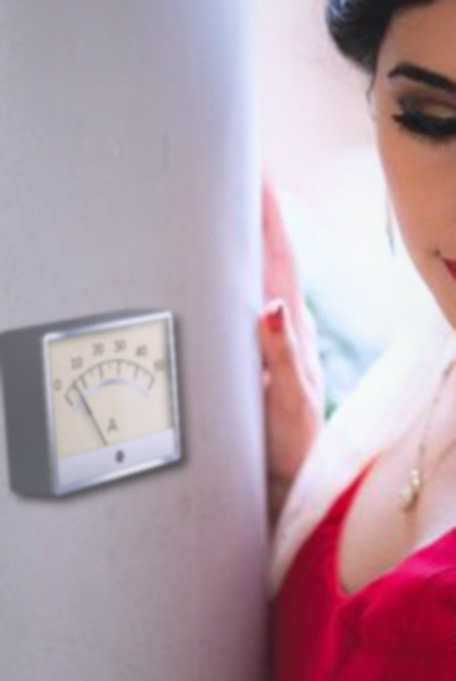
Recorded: 5 A
